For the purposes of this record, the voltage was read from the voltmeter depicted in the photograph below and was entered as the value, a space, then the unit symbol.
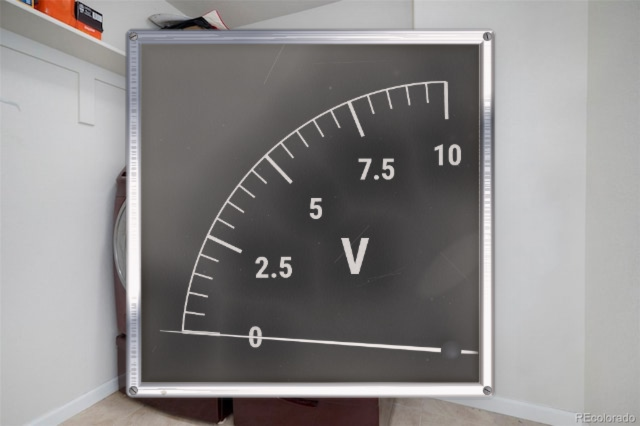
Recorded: 0 V
